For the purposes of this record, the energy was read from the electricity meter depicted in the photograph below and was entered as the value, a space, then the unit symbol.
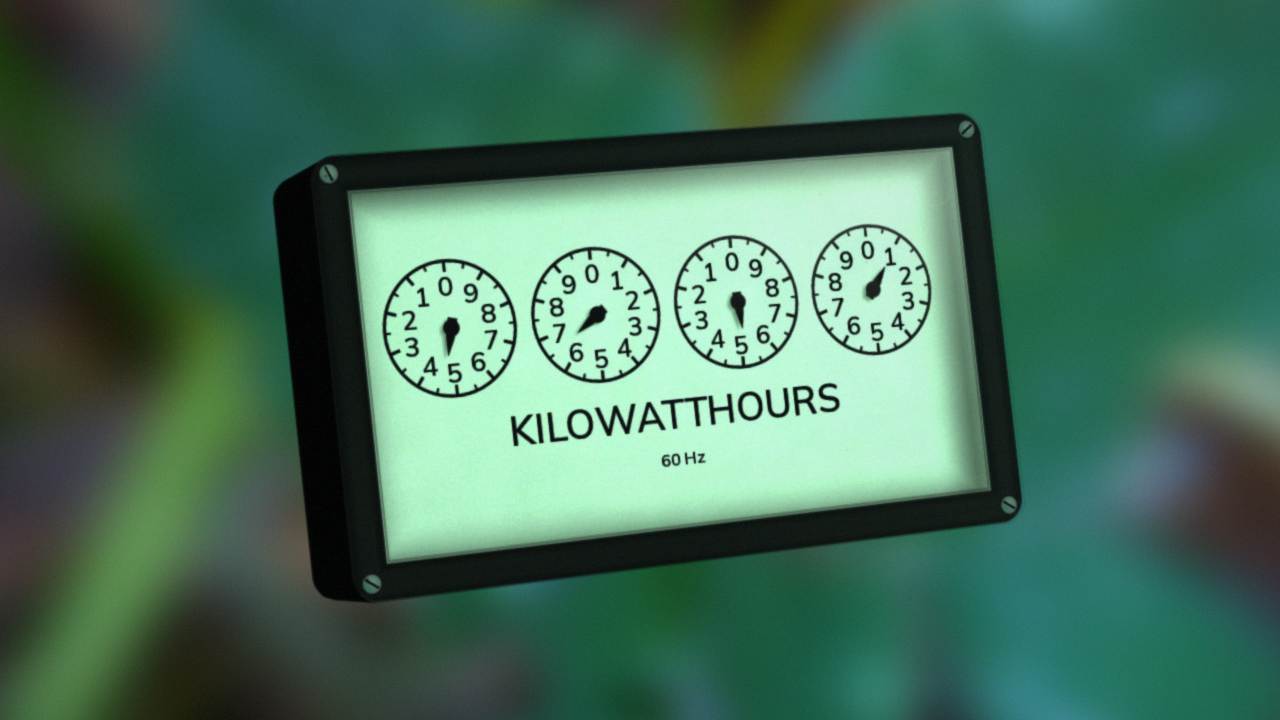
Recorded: 4651 kWh
